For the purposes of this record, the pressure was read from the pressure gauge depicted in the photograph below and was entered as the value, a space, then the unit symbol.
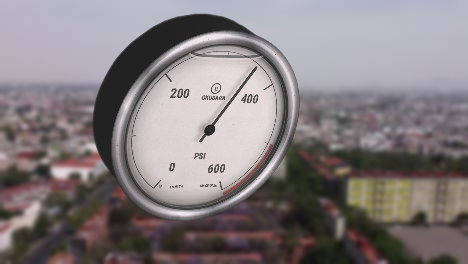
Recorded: 350 psi
